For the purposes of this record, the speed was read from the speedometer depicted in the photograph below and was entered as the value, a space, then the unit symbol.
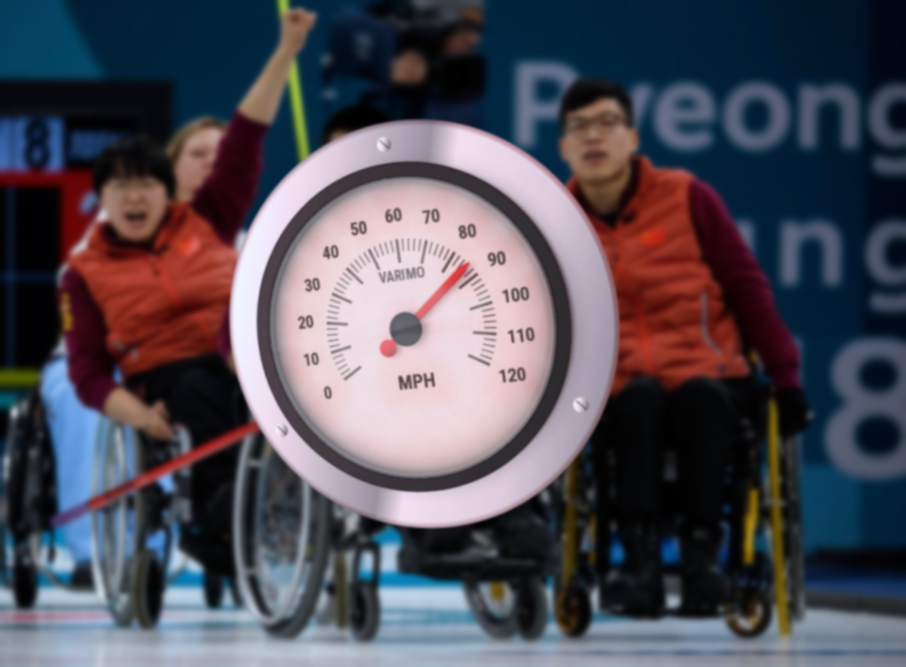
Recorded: 86 mph
